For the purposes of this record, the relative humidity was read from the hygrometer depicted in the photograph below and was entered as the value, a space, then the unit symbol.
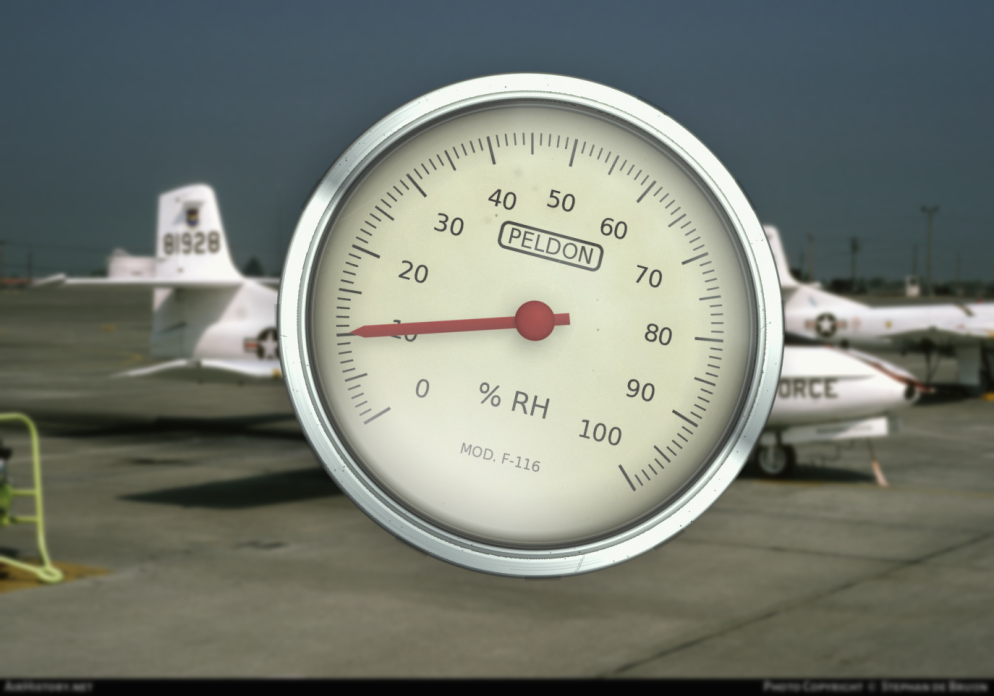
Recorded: 10 %
